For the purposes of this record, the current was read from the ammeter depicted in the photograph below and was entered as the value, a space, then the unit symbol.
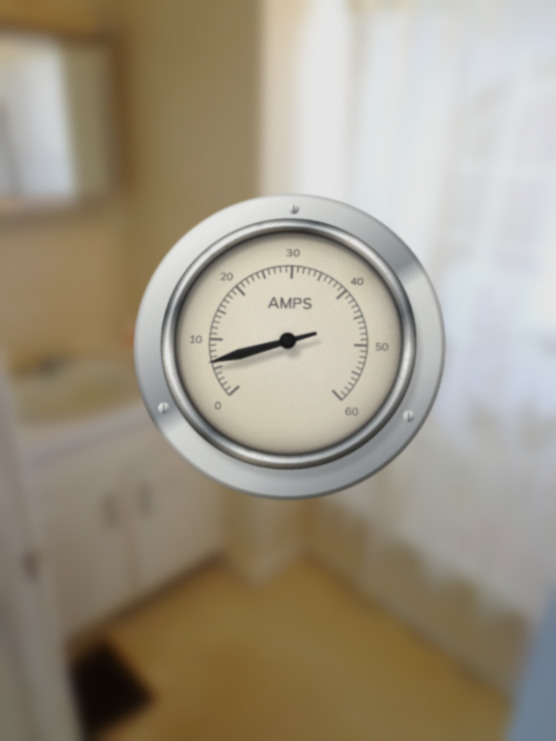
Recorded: 6 A
